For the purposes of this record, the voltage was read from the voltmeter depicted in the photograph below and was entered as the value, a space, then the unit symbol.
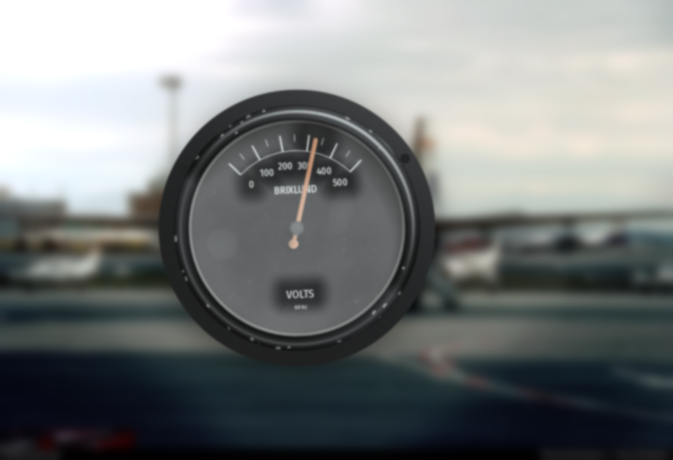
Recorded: 325 V
